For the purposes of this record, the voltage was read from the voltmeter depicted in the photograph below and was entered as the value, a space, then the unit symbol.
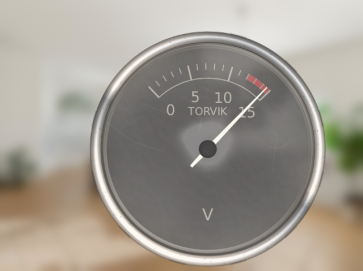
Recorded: 14.5 V
